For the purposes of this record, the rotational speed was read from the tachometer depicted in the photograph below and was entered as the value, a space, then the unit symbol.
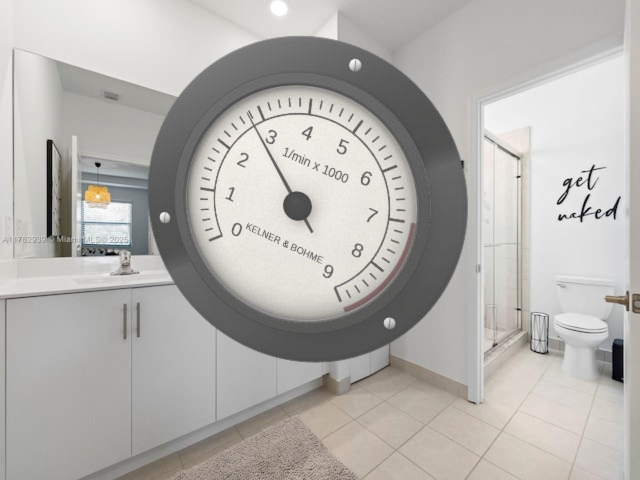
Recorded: 2800 rpm
